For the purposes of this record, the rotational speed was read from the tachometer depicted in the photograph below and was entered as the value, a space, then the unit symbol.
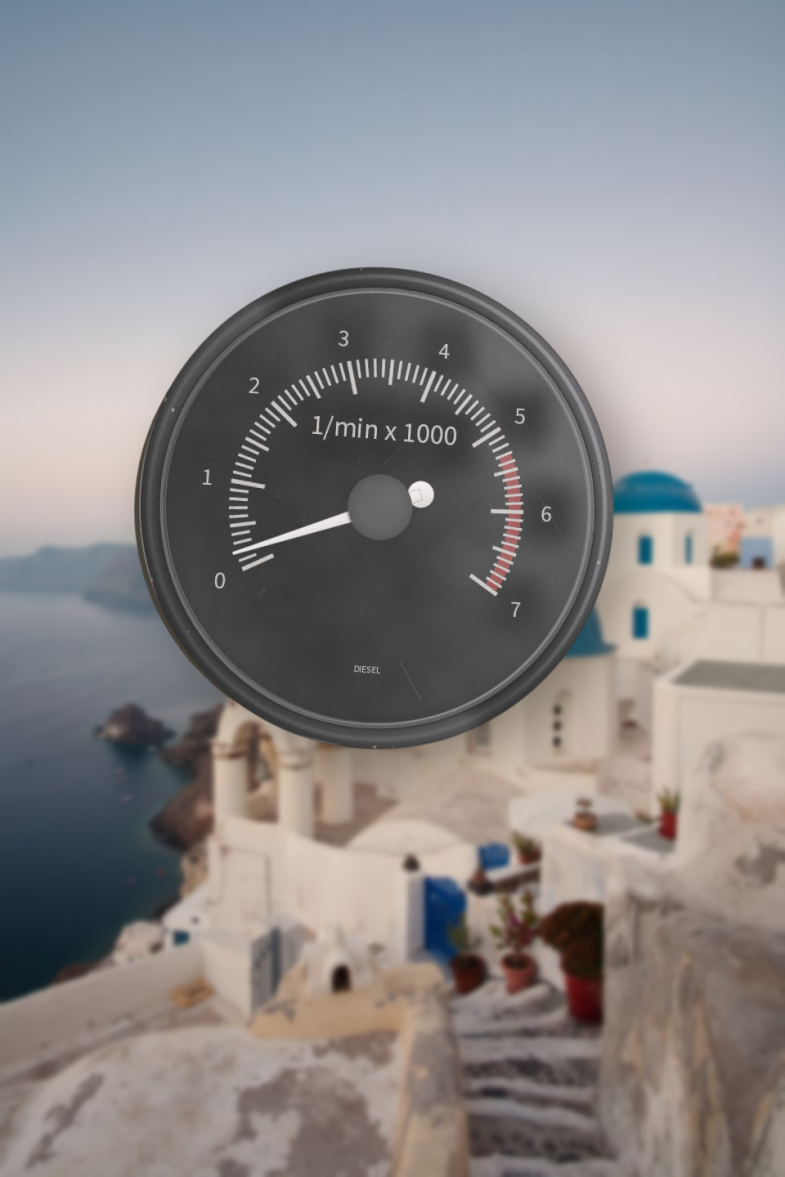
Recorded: 200 rpm
